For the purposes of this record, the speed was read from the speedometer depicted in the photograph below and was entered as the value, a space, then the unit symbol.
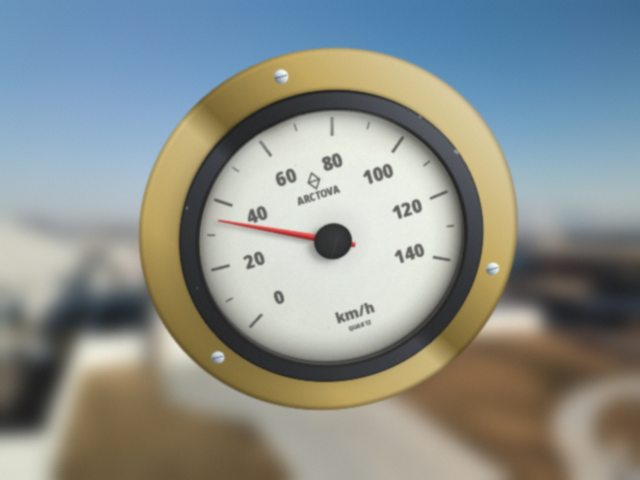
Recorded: 35 km/h
